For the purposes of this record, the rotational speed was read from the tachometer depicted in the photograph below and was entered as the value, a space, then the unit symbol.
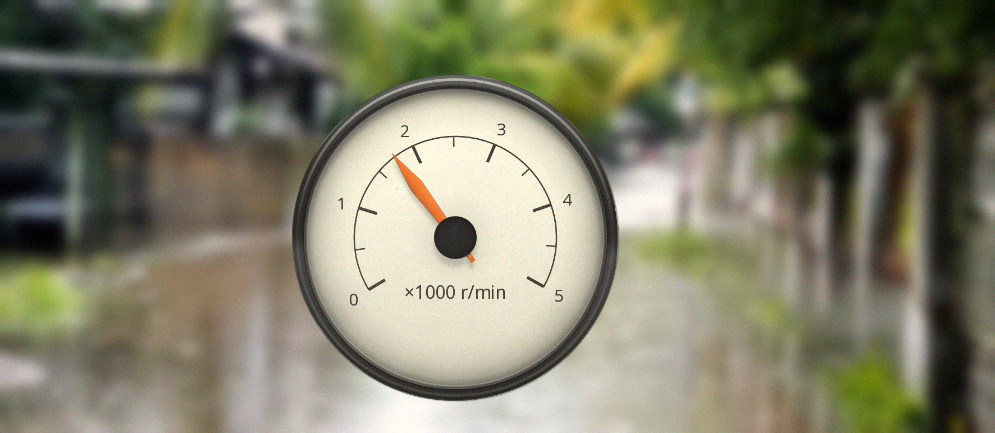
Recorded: 1750 rpm
